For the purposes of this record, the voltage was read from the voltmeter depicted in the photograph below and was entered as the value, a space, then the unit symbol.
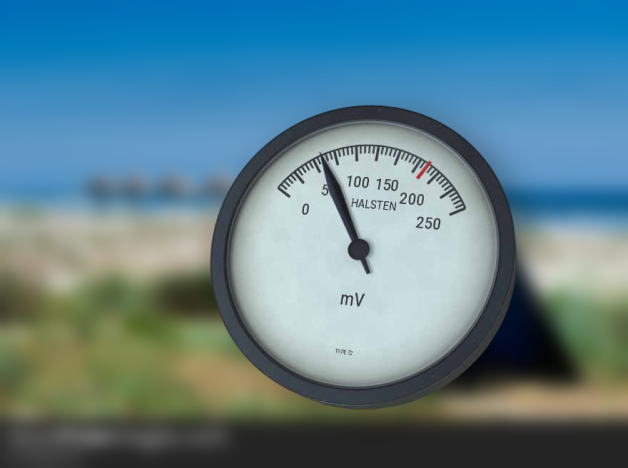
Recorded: 60 mV
